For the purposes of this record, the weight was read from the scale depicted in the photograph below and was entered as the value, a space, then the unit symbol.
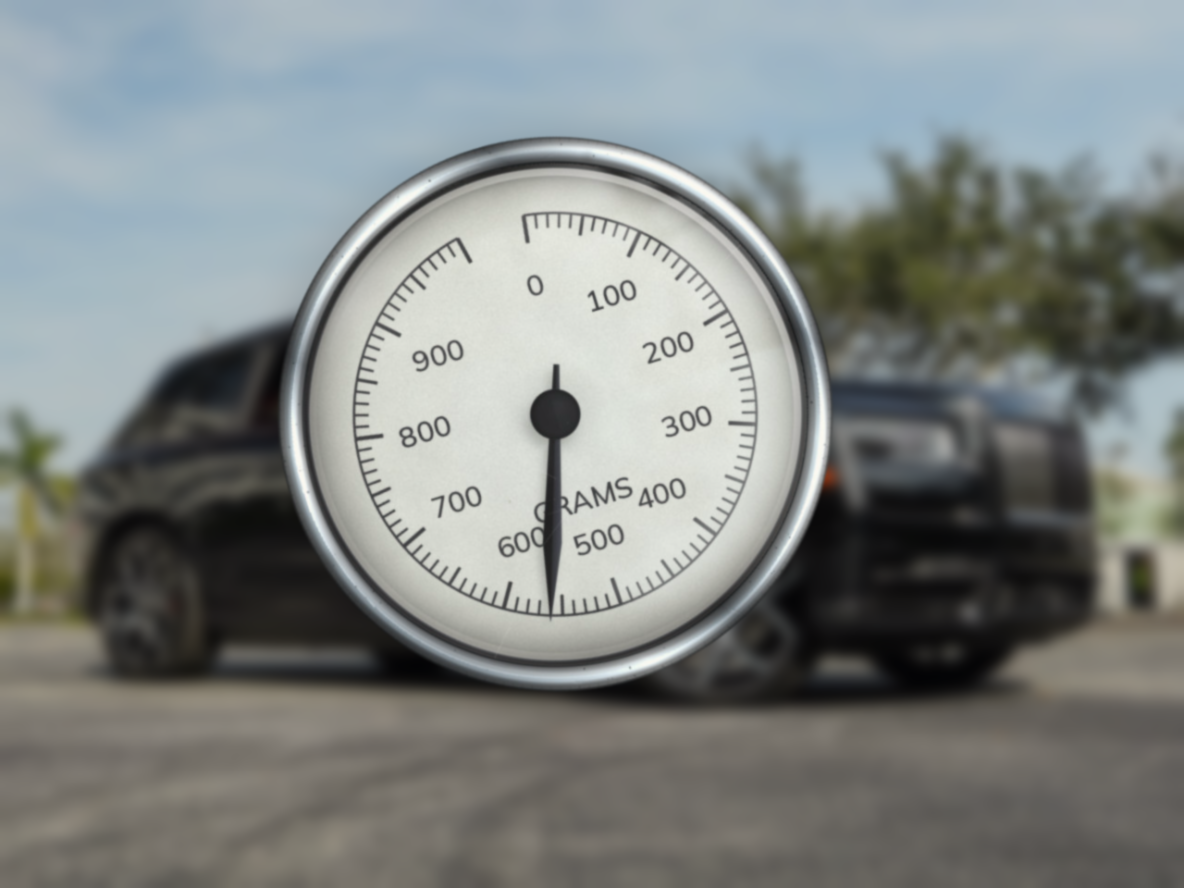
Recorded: 560 g
